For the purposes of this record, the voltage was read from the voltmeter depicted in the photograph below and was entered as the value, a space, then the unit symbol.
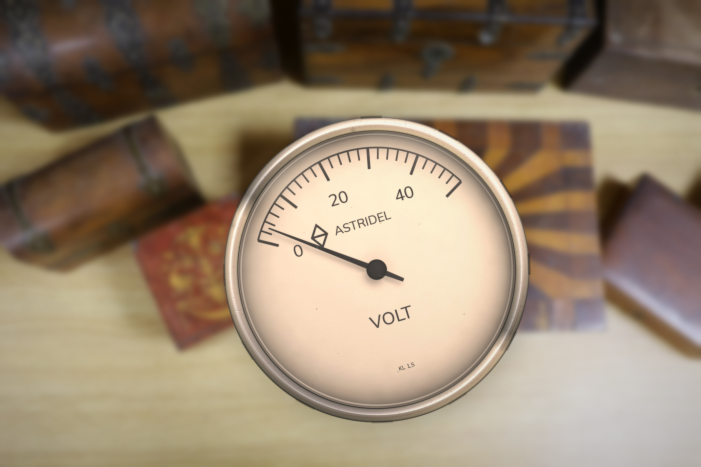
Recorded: 3 V
